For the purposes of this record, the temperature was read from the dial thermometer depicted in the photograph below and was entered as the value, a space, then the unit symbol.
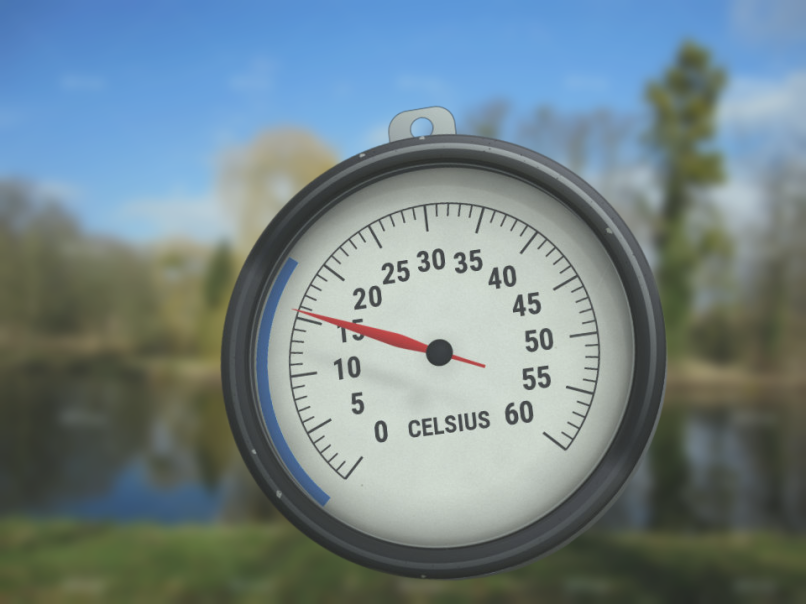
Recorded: 15.5 °C
